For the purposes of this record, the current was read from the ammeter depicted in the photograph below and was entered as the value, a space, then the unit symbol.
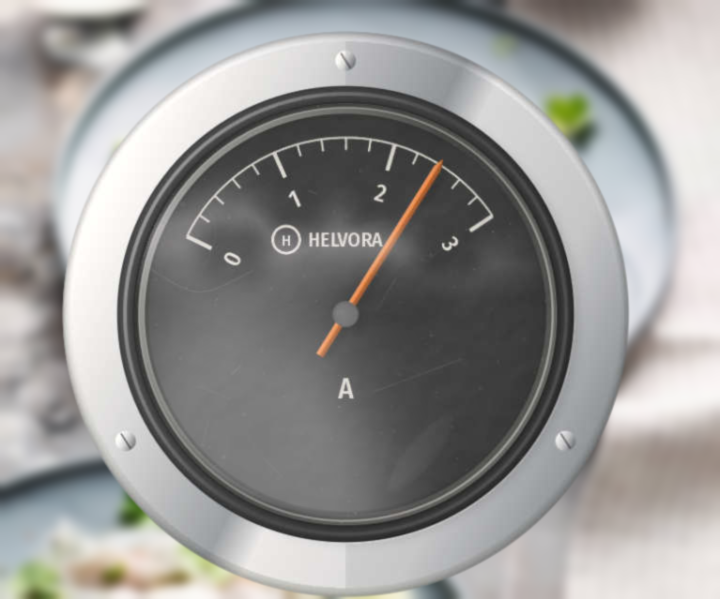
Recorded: 2.4 A
